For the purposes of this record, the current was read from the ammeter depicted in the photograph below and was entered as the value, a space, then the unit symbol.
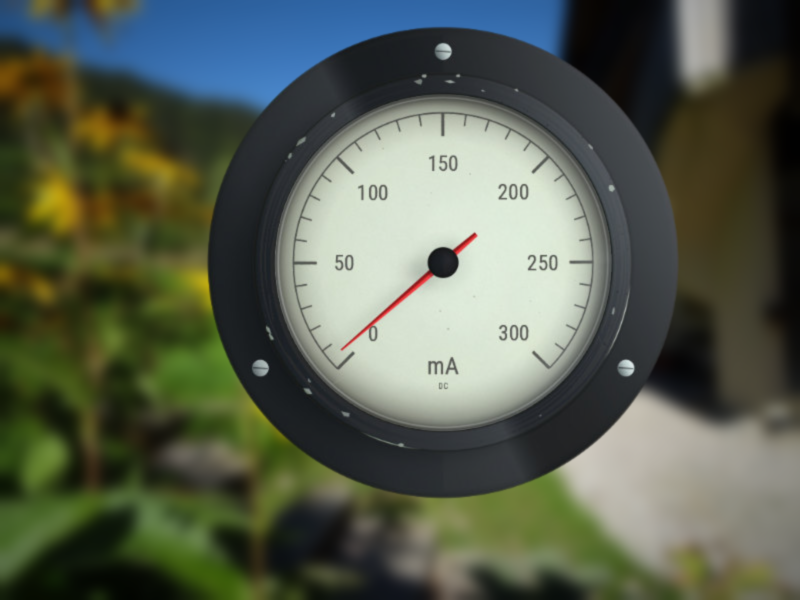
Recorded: 5 mA
